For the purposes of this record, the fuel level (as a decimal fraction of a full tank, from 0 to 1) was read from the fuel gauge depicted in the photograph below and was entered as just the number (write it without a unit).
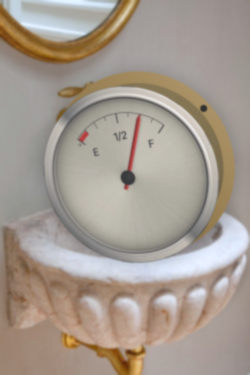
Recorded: 0.75
